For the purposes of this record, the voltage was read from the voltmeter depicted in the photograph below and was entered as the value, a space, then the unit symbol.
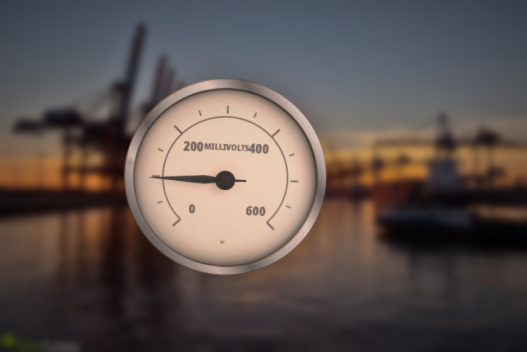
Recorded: 100 mV
